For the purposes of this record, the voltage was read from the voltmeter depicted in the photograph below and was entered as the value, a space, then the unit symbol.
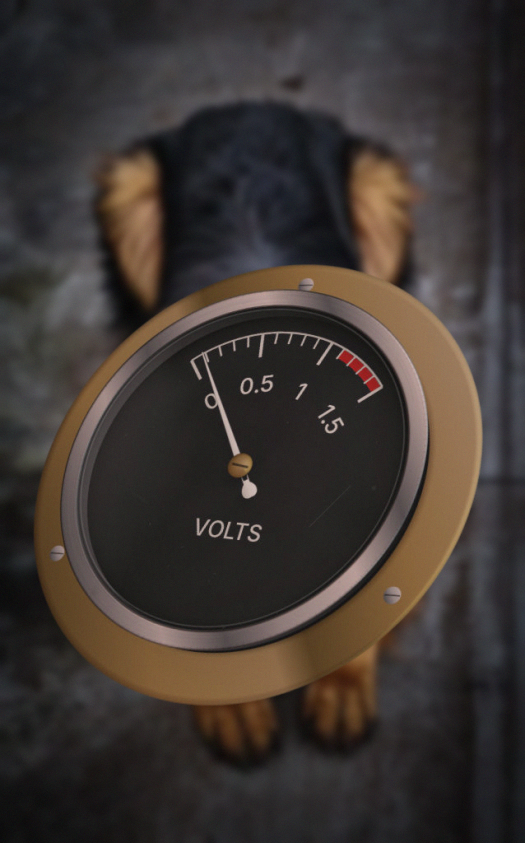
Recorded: 0.1 V
